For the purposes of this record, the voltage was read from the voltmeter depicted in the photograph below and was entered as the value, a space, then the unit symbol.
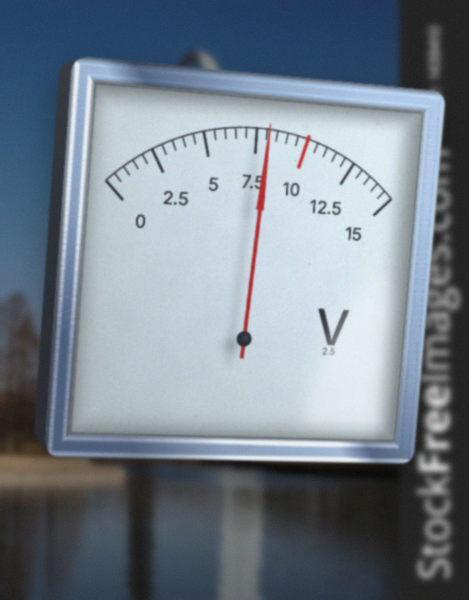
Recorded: 8 V
